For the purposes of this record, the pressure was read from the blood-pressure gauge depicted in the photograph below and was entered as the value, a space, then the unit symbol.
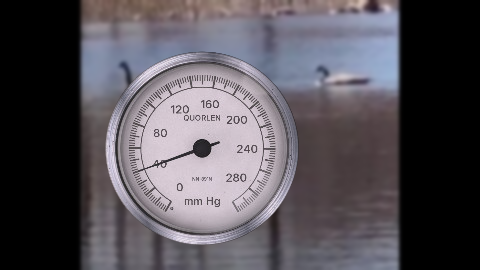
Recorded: 40 mmHg
